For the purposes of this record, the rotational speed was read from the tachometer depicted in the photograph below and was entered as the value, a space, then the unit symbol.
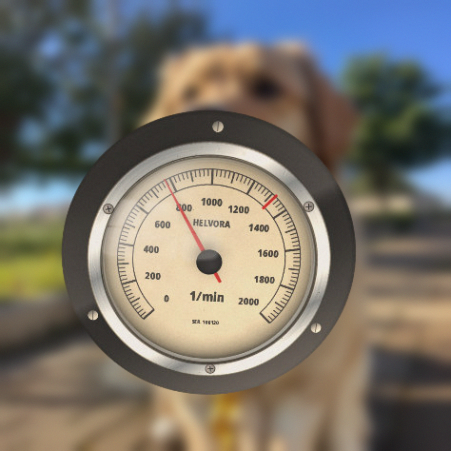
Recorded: 780 rpm
